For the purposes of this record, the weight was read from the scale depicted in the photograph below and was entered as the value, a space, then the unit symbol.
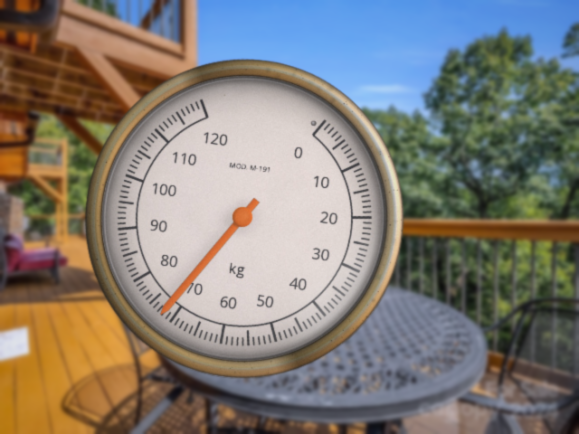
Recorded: 72 kg
